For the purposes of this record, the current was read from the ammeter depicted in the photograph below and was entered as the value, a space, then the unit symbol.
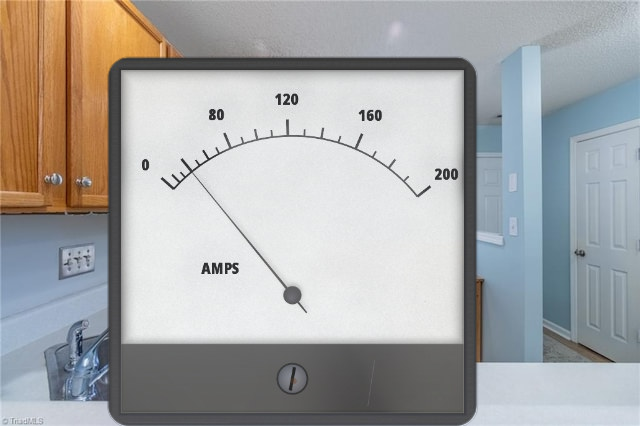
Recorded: 40 A
